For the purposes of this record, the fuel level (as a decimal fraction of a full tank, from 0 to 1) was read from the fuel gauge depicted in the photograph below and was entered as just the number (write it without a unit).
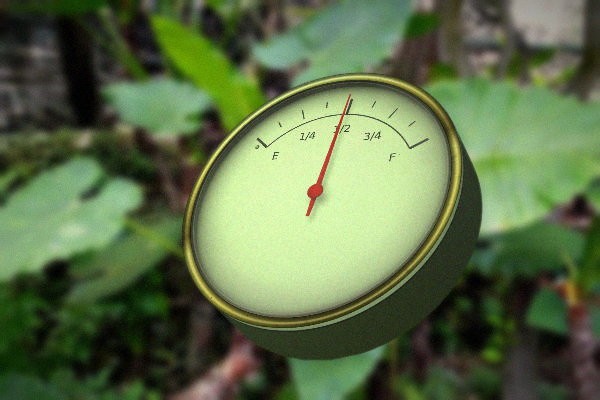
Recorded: 0.5
